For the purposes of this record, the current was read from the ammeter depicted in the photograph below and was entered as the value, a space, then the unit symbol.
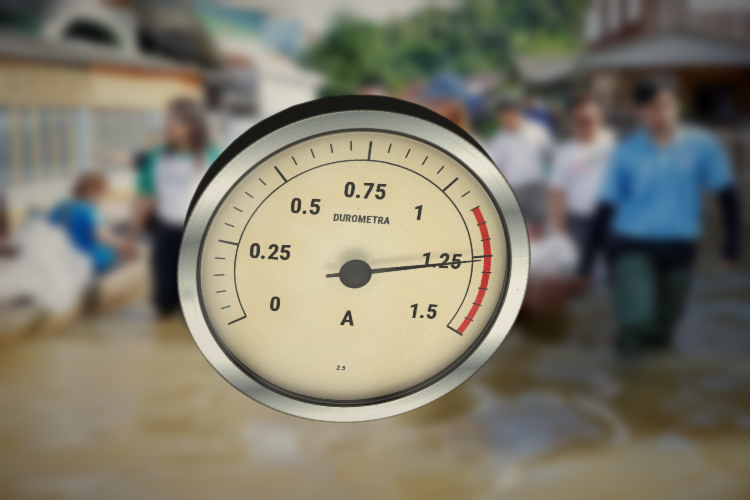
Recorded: 1.25 A
